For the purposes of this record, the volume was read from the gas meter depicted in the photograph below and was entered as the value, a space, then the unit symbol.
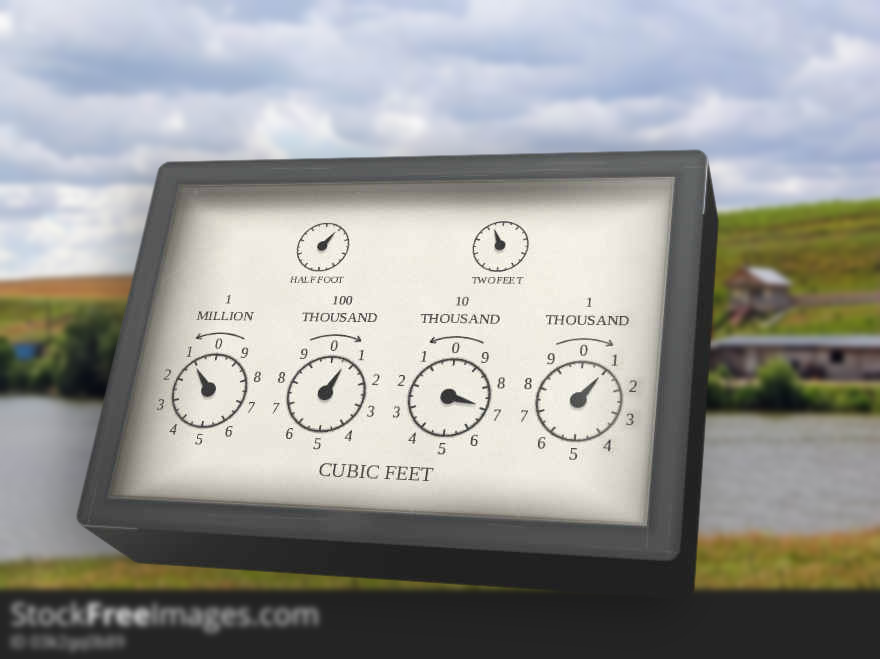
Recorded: 107100 ft³
